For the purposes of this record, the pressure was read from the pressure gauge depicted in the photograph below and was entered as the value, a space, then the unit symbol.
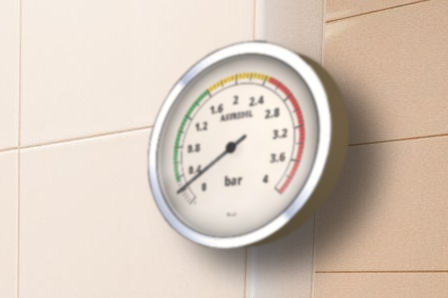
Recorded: 0.2 bar
